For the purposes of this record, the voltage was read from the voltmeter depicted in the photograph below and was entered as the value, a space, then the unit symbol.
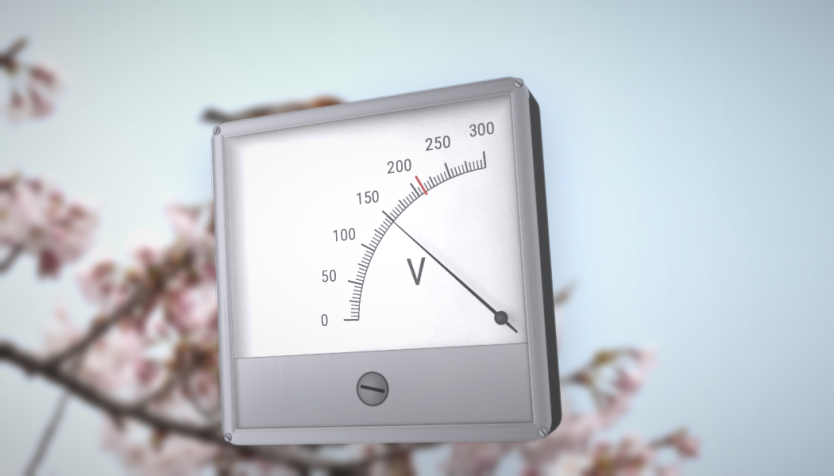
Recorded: 150 V
